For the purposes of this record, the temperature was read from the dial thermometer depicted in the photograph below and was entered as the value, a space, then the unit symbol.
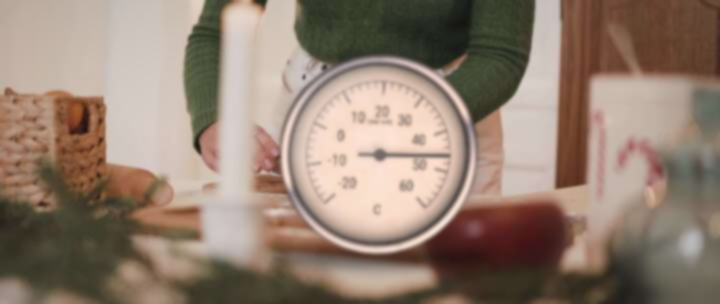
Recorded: 46 °C
